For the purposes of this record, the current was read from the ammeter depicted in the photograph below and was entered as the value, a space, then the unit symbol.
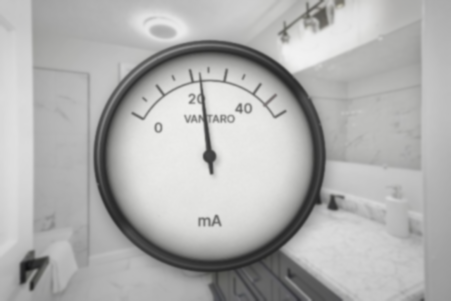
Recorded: 22.5 mA
